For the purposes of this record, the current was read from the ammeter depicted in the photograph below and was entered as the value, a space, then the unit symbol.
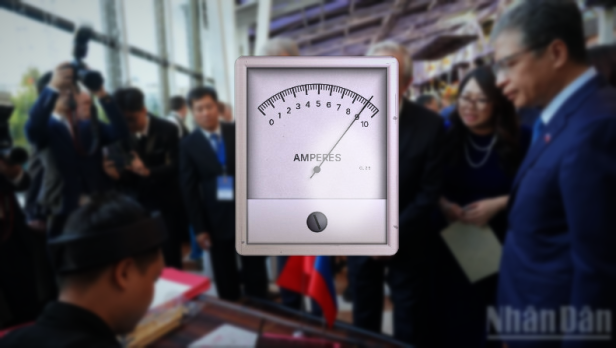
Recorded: 9 A
